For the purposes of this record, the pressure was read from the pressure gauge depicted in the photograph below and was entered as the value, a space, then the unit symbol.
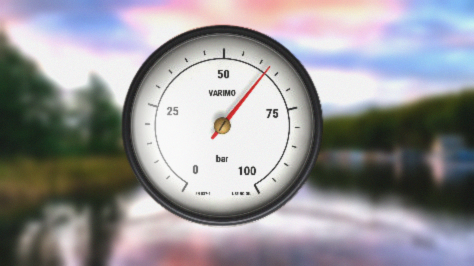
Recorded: 62.5 bar
